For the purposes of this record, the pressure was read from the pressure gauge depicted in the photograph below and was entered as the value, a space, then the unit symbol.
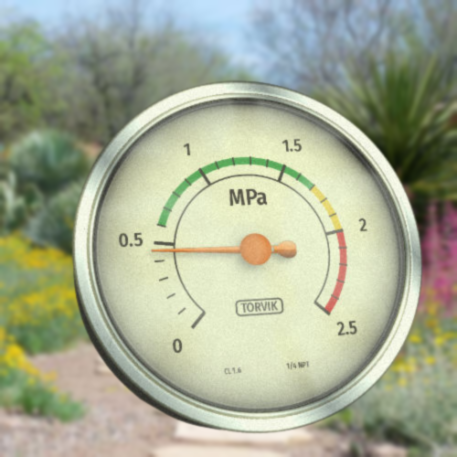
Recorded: 0.45 MPa
